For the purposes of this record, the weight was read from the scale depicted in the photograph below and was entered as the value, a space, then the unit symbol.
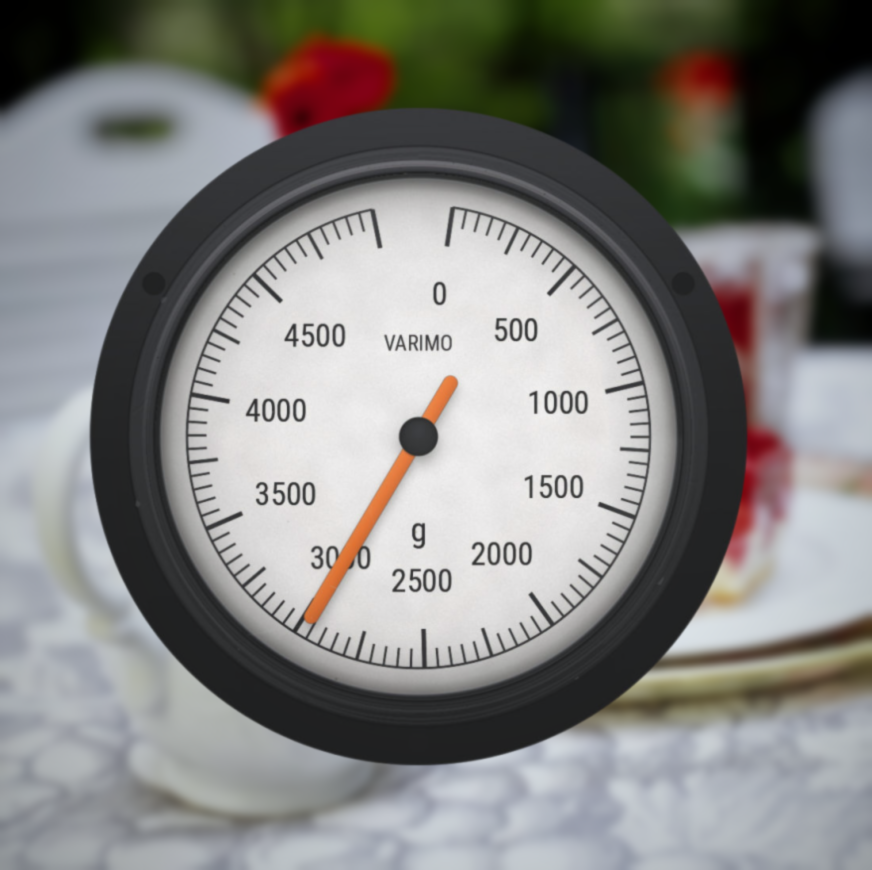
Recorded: 2975 g
